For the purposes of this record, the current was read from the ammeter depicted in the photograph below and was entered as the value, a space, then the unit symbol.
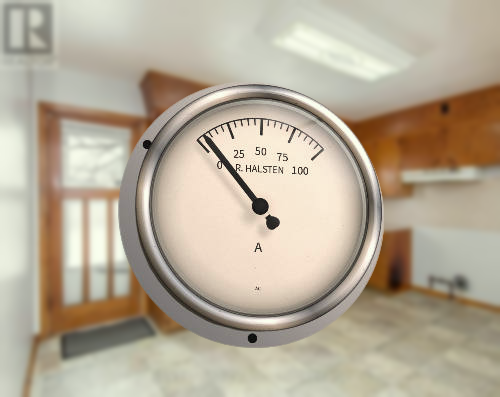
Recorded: 5 A
